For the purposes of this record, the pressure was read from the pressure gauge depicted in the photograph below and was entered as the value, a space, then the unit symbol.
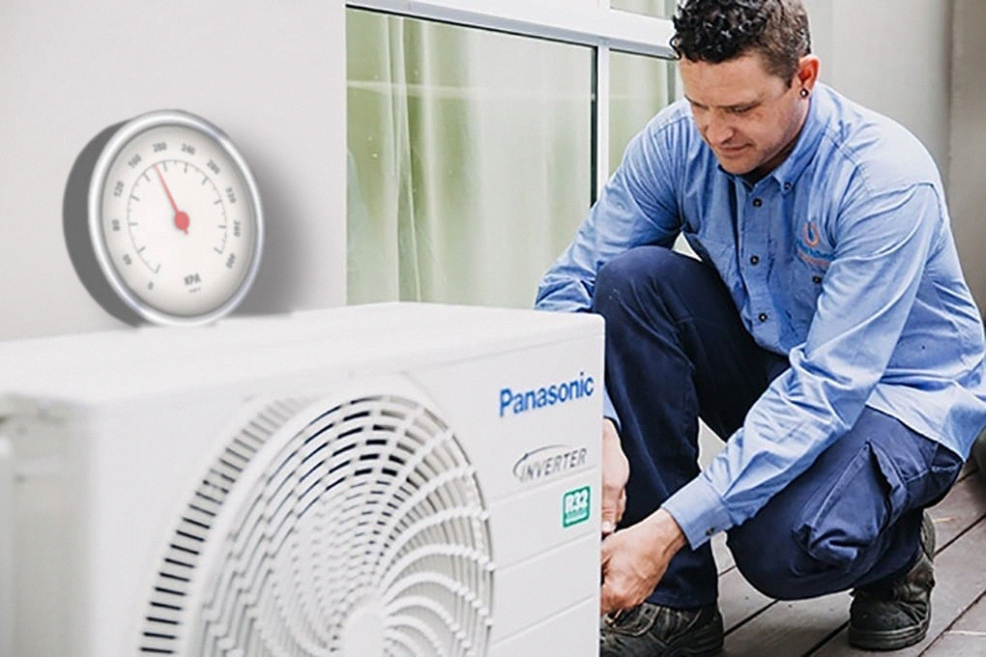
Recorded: 180 kPa
